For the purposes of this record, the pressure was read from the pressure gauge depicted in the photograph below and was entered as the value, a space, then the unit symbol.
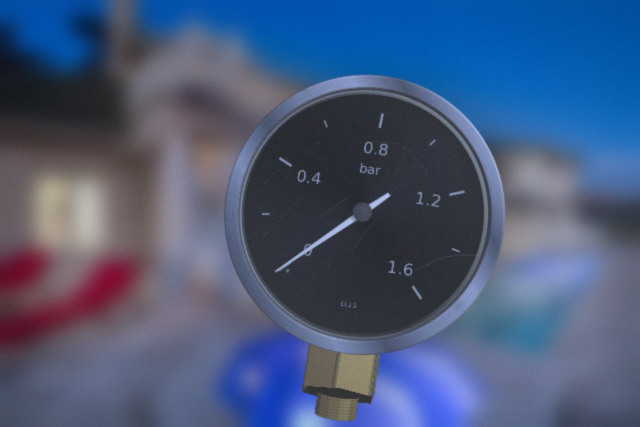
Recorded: 0 bar
